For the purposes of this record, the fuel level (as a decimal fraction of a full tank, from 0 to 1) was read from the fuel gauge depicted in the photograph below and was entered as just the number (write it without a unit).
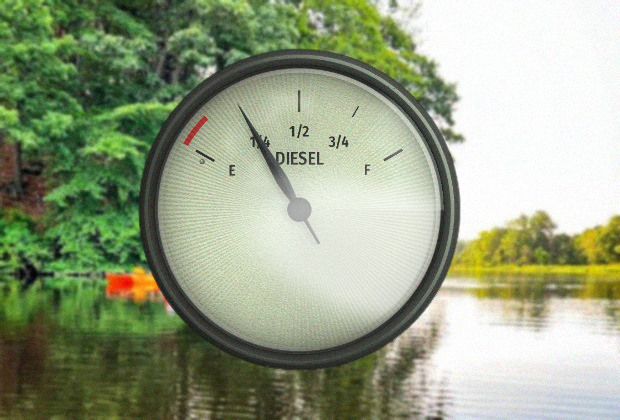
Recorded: 0.25
